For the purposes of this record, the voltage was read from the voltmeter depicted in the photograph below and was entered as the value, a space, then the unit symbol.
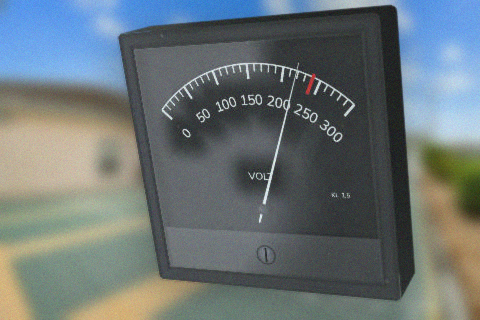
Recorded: 220 V
